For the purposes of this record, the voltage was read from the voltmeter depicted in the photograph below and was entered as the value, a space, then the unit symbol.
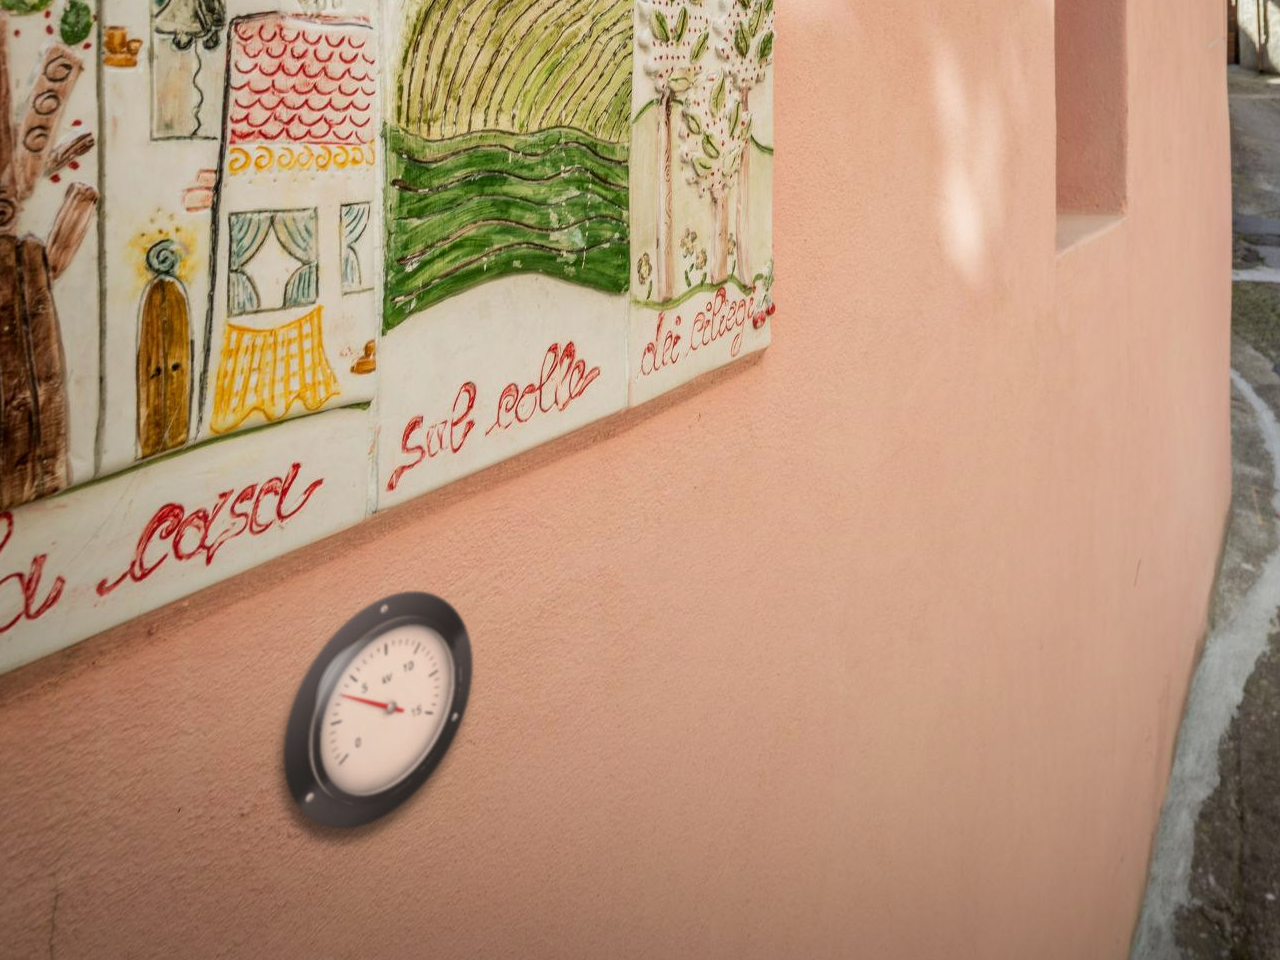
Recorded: 4 kV
